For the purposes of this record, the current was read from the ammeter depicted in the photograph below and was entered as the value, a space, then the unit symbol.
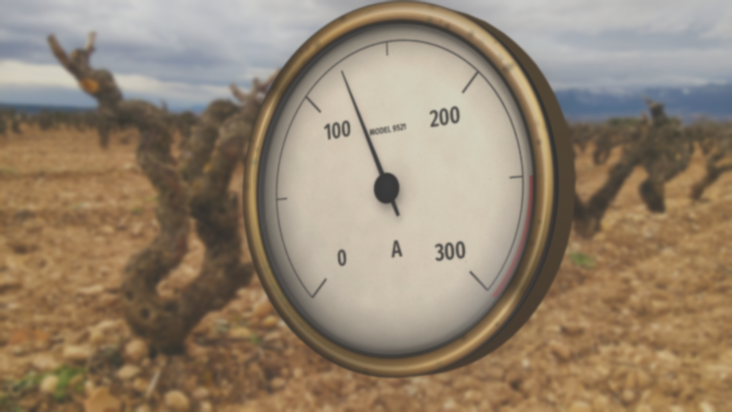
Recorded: 125 A
